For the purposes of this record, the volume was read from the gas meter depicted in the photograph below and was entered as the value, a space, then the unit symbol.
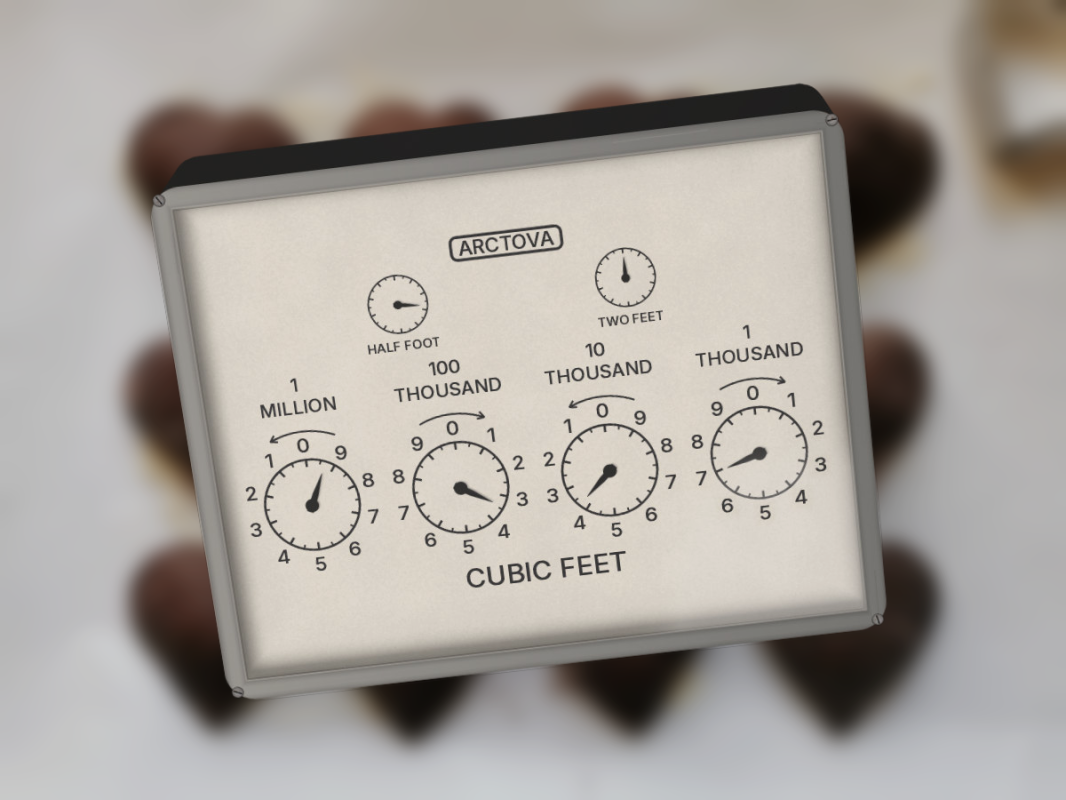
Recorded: 933700 ft³
